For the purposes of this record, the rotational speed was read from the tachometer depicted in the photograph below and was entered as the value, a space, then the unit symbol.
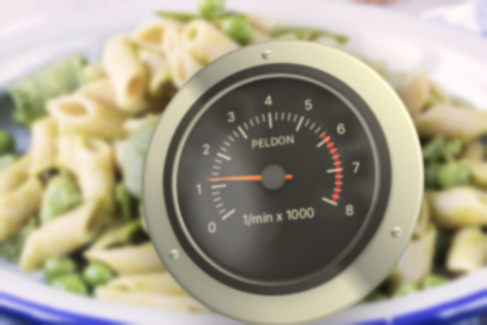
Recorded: 1200 rpm
